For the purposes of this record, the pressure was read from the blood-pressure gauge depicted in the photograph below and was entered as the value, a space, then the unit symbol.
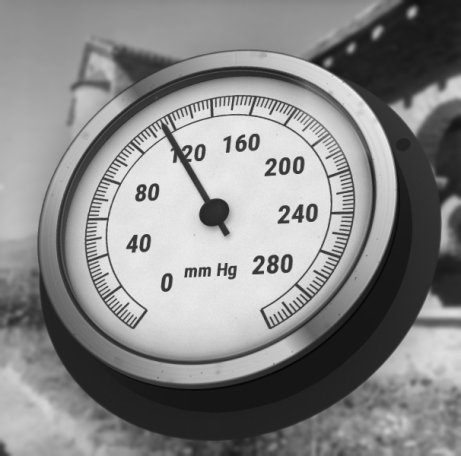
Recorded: 116 mmHg
